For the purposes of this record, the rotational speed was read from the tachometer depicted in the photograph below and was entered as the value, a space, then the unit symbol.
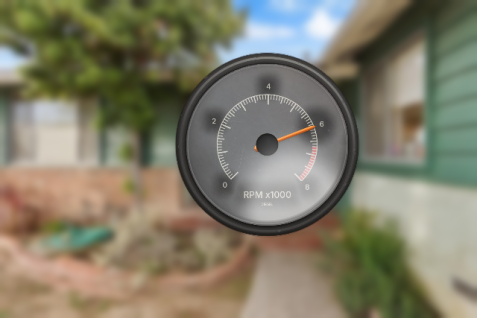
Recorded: 6000 rpm
